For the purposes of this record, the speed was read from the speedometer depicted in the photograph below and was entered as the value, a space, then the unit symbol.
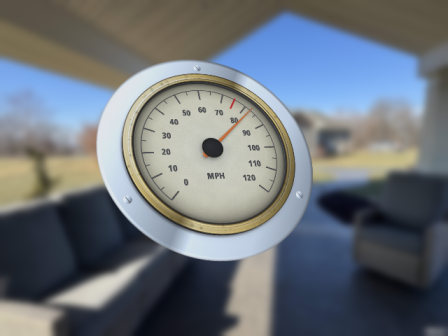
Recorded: 82.5 mph
